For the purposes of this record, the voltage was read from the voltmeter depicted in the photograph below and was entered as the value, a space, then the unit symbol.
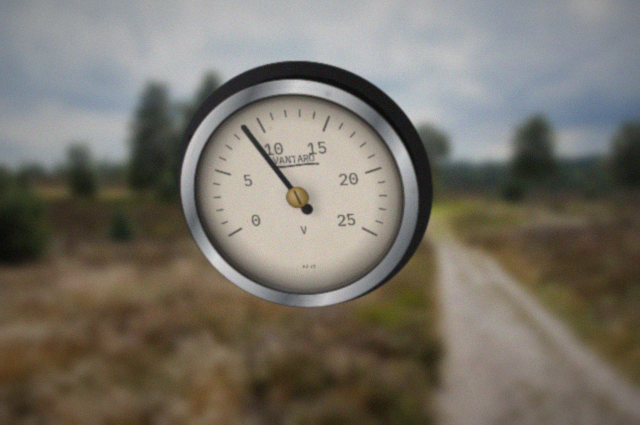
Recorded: 9 V
